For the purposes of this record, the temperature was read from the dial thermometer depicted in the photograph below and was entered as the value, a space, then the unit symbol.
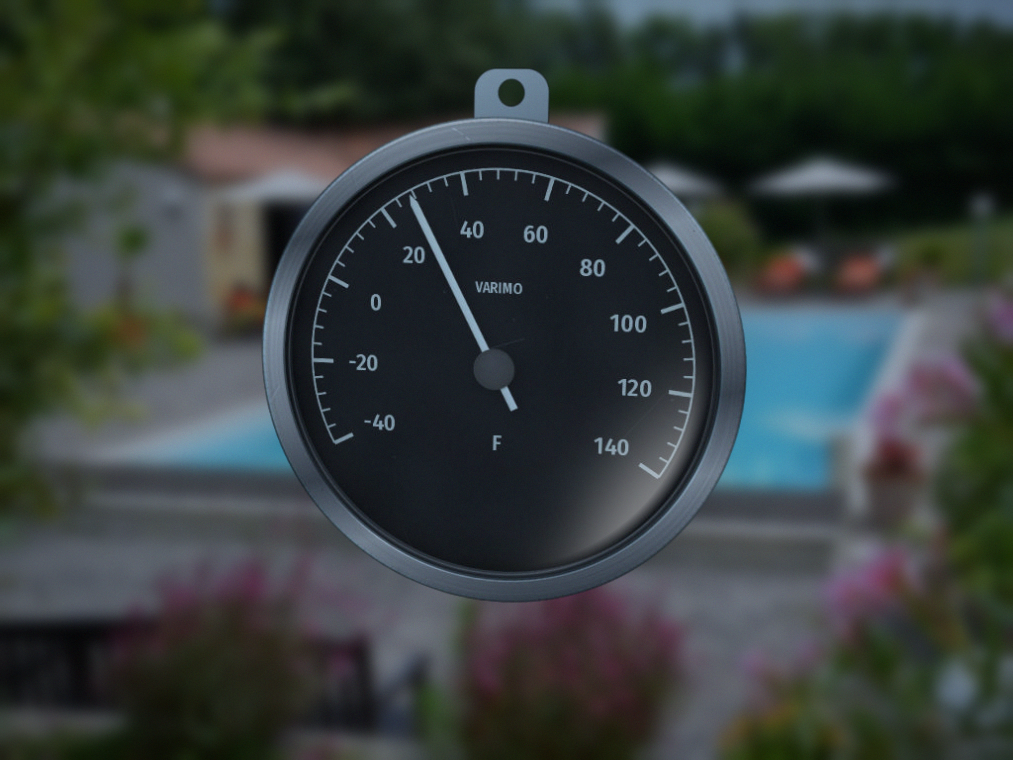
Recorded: 28 °F
